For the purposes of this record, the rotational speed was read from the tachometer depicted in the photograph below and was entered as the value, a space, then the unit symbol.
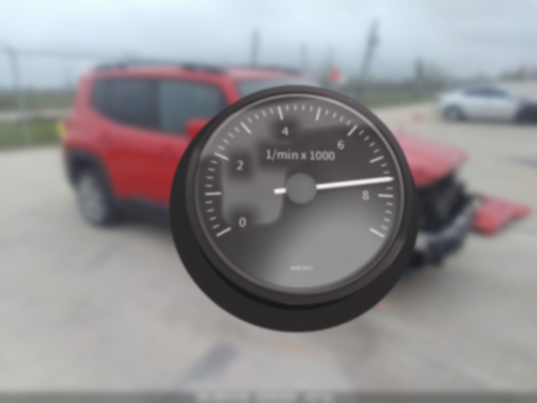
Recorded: 7600 rpm
